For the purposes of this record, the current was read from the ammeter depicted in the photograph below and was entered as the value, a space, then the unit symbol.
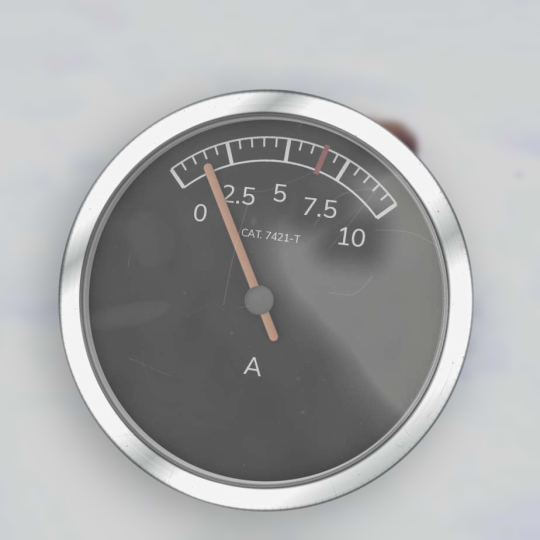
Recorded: 1.5 A
